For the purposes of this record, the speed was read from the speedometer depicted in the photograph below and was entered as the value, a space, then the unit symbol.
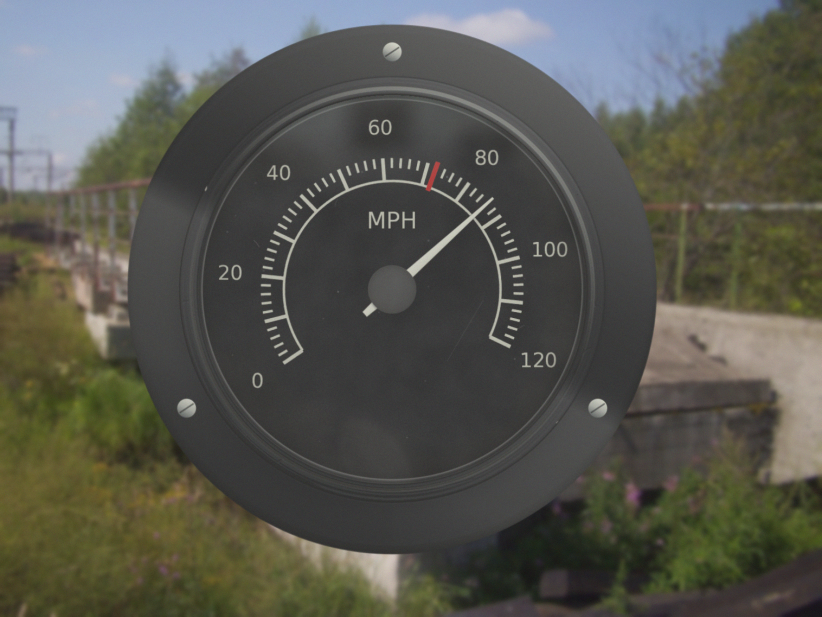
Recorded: 86 mph
